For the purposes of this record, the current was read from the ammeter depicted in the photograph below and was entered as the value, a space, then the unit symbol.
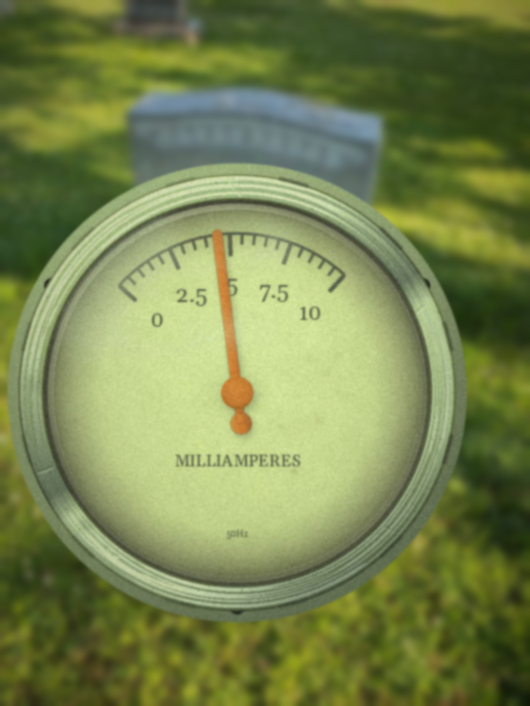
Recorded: 4.5 mA
